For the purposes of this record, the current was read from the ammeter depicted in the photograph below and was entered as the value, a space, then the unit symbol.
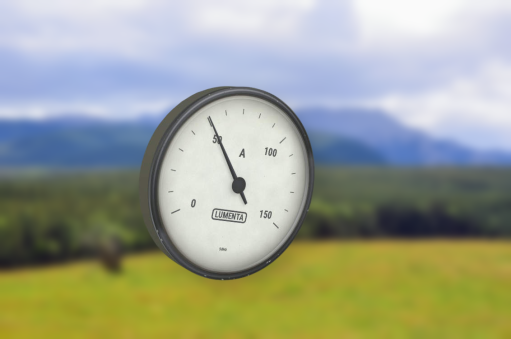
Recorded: 50 A
